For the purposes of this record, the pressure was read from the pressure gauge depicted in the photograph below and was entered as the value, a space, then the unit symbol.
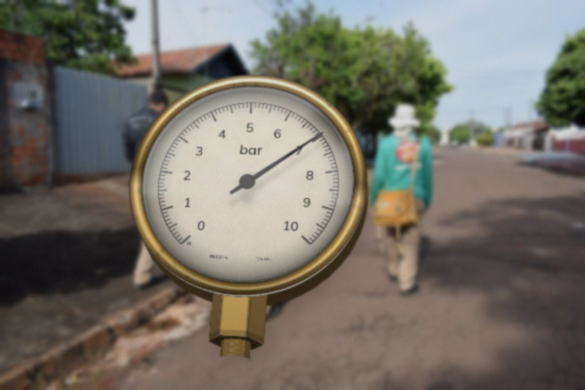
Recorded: 7 bar
